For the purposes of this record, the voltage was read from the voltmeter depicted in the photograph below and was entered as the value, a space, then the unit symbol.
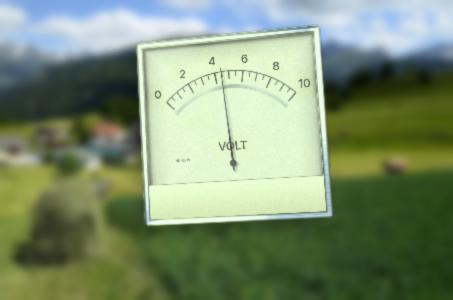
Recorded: 4.5 V
